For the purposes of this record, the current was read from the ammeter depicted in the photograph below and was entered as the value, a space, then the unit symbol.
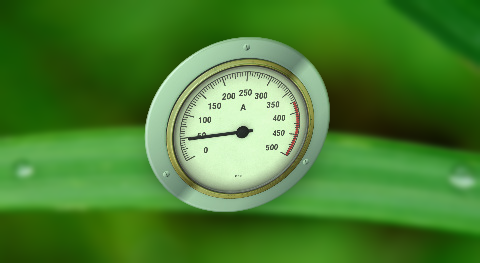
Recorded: 50 A
